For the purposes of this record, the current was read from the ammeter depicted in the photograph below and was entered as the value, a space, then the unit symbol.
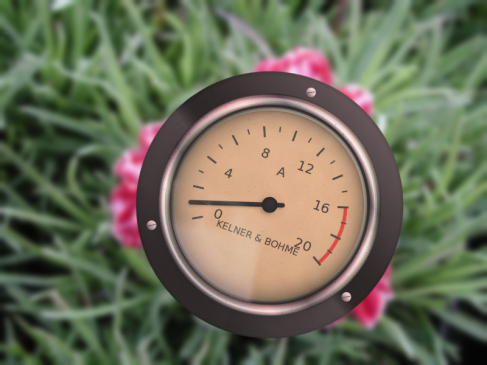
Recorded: 1 A
